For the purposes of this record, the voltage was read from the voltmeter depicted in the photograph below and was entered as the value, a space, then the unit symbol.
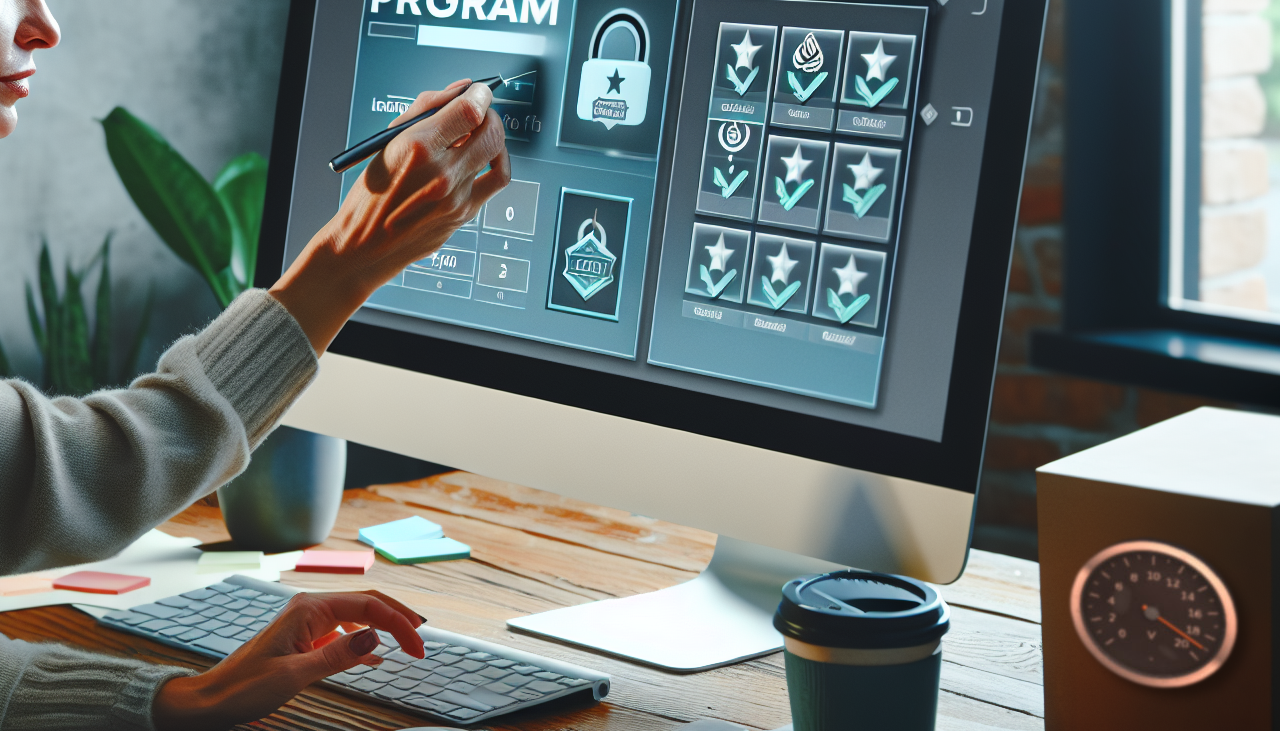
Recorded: 19 V
